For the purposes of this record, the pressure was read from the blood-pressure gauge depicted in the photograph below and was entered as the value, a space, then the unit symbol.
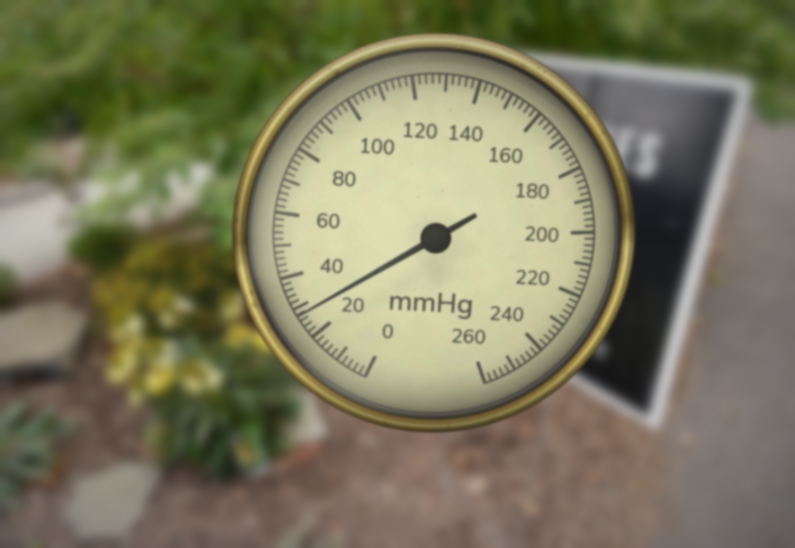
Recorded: 28 mmHg
